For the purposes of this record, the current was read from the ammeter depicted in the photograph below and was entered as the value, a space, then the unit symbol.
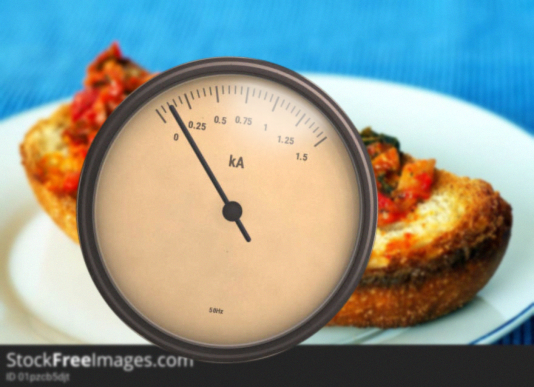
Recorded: 0.1 kA
